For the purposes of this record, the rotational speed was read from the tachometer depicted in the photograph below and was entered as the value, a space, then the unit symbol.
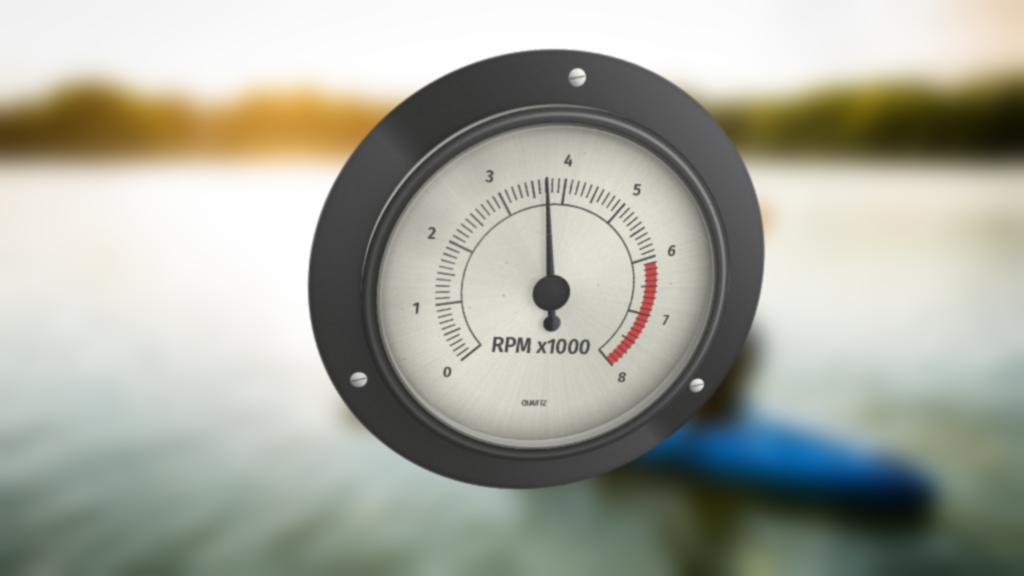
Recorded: 3700 rpm
